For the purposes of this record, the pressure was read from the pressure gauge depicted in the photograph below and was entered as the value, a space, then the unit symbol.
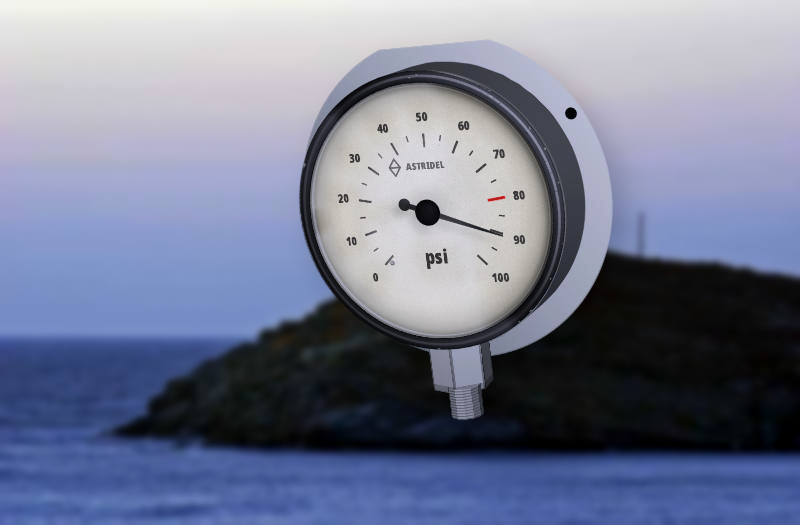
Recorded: 90 psi
